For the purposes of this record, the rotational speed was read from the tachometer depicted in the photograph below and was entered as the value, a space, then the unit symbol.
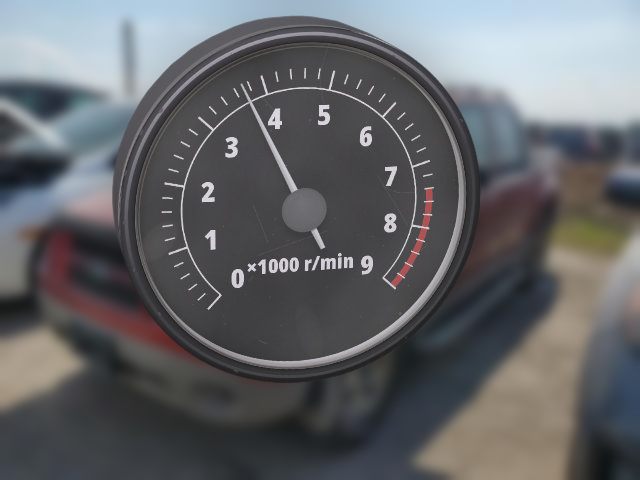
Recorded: 3700 rpm
